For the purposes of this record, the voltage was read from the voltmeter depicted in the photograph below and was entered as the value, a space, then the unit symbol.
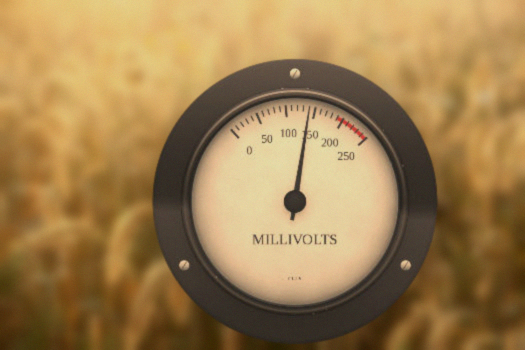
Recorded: 140 mV
